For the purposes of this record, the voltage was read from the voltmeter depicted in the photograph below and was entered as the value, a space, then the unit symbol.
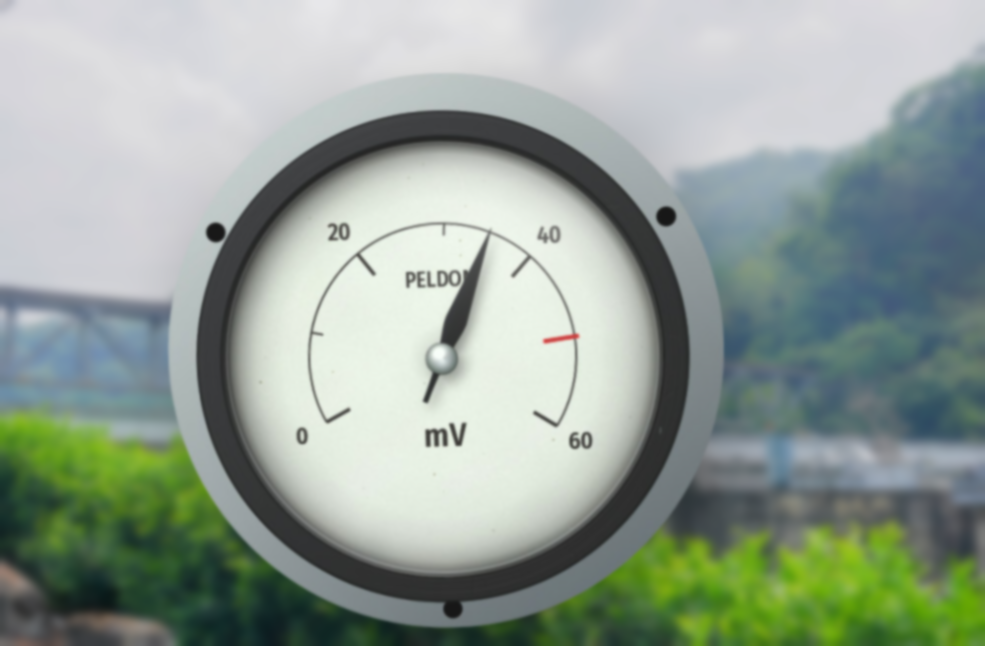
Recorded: 35 mV
